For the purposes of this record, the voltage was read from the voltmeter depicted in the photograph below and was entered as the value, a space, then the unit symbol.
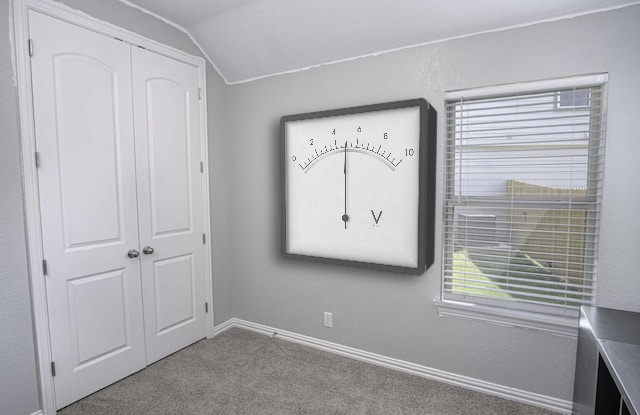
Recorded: 5 V
